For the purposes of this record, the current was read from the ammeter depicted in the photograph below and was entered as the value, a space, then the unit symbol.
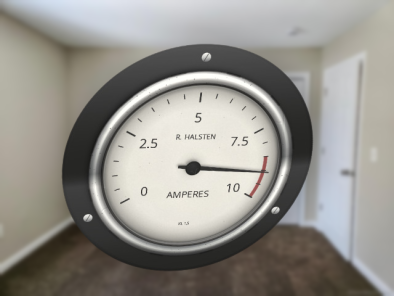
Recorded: 9 A
